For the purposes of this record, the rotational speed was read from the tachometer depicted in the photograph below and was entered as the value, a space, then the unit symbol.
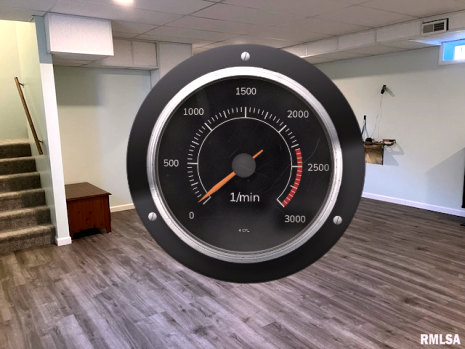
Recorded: 50 rpm
